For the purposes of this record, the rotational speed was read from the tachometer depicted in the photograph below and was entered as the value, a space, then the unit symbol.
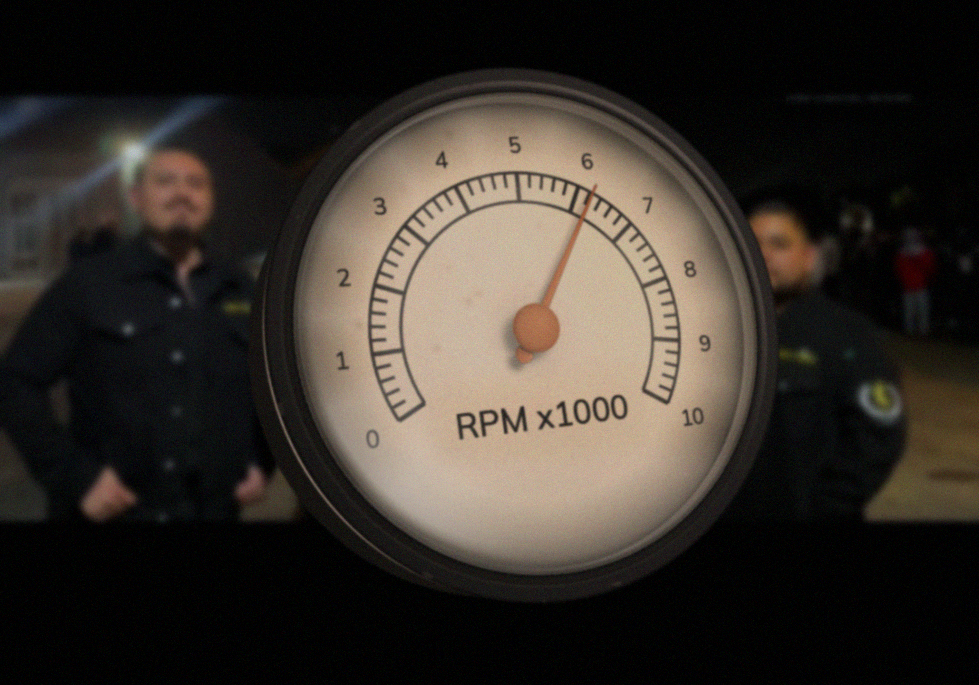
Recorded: 6200 rpm
